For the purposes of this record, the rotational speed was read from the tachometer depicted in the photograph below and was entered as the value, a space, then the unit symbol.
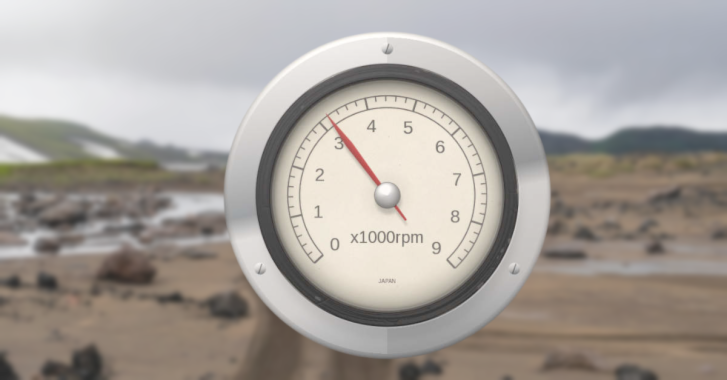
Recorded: 3200 rpm
